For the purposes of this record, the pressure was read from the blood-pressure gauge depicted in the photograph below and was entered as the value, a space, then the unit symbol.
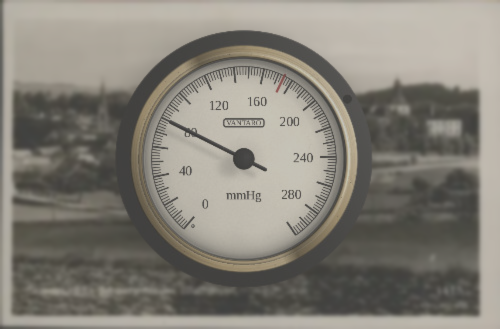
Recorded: 80 mmHg
